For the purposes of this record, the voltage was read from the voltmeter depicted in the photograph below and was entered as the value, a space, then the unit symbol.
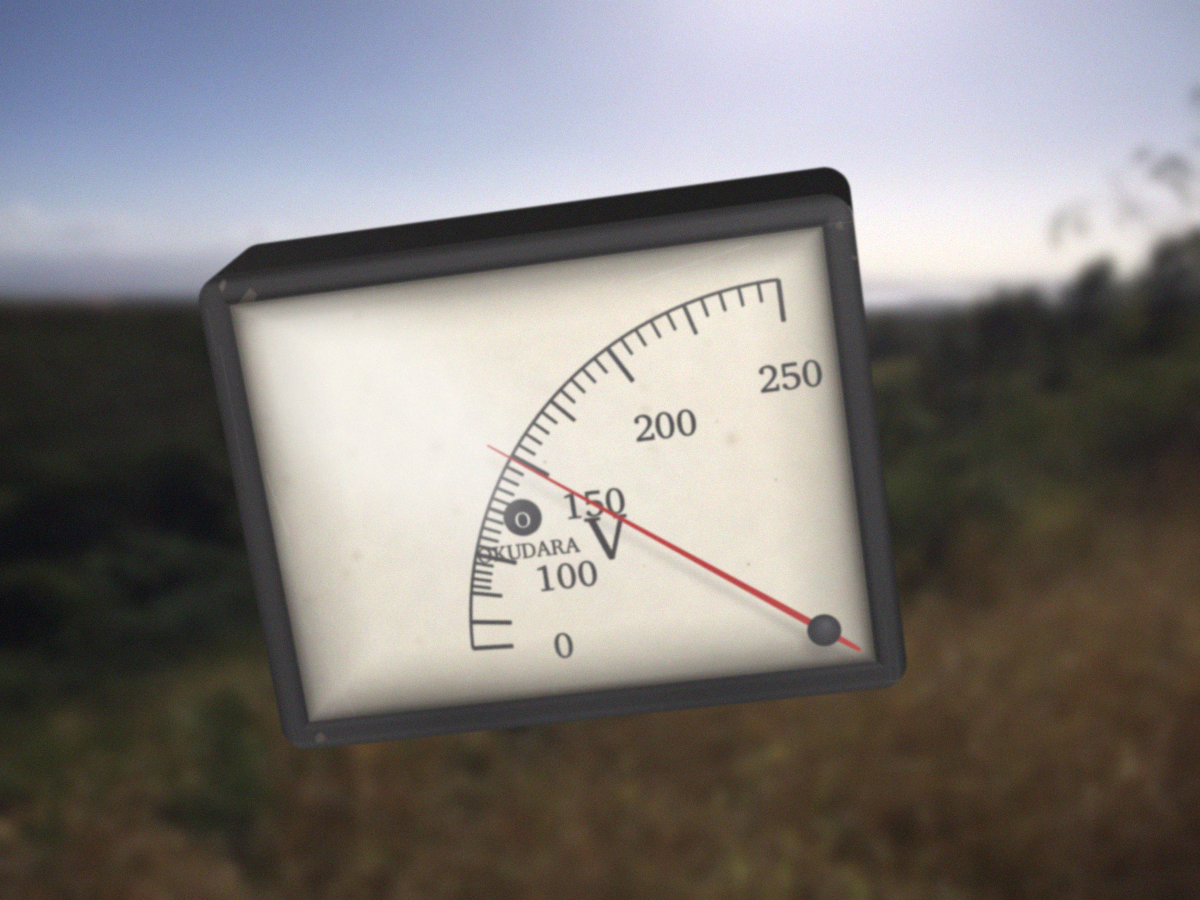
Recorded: 150 V
